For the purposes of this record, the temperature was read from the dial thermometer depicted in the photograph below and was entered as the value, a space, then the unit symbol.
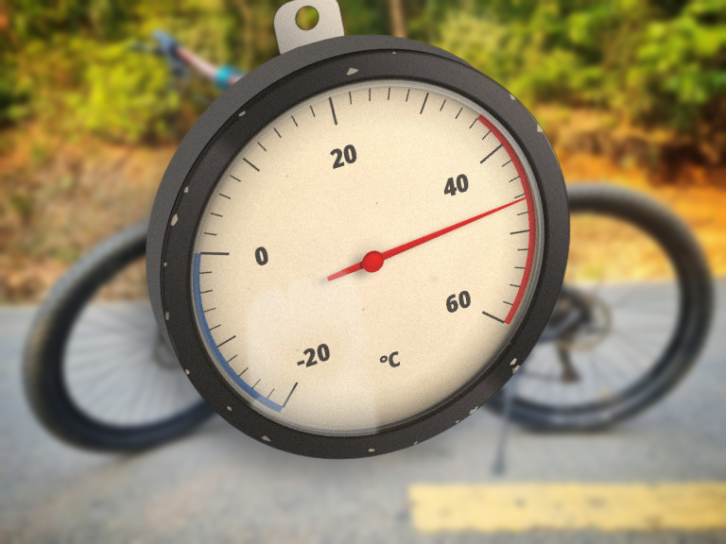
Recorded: 46 °C
